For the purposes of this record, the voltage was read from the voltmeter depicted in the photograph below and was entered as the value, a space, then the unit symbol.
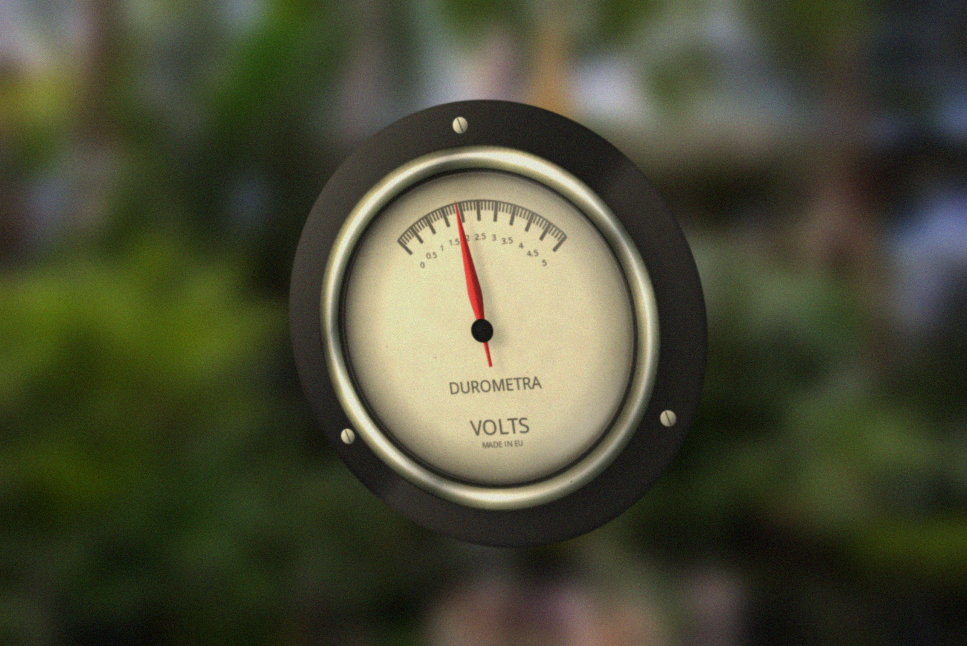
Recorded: 2 V
